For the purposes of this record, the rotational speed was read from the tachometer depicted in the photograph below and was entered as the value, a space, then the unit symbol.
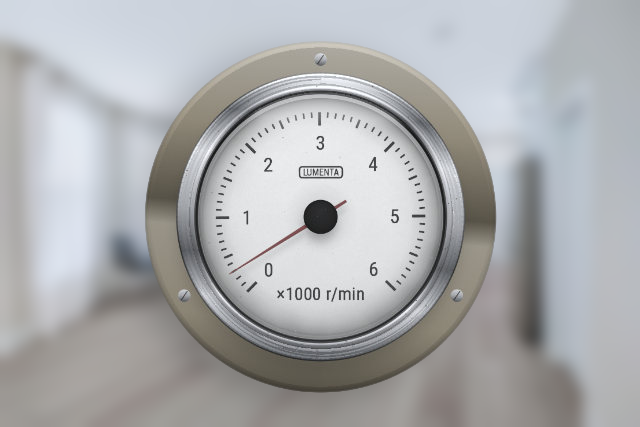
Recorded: 300 rpm
